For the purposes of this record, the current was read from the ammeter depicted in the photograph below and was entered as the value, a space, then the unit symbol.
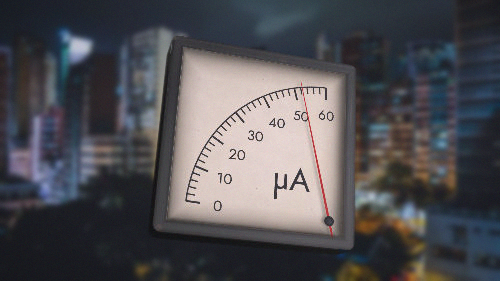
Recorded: 52 µA
